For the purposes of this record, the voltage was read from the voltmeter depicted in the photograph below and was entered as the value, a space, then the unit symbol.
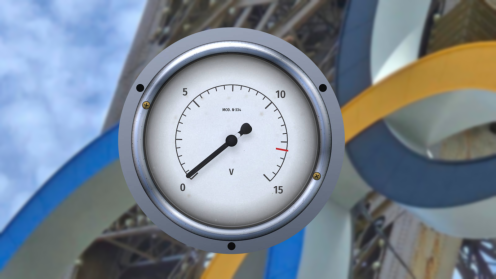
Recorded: 0.25 V
